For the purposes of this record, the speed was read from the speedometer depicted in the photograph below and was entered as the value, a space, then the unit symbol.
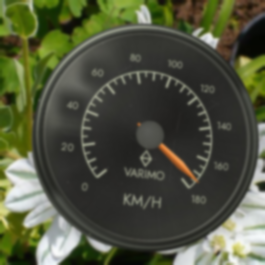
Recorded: 175 km/h
